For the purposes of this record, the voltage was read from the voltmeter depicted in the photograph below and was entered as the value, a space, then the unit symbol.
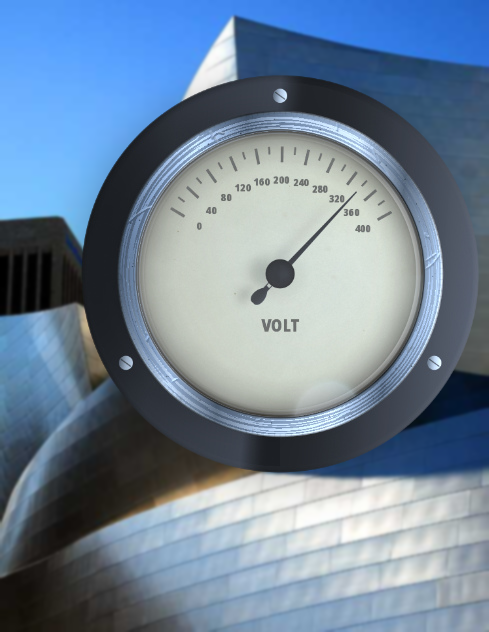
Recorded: 340 V
